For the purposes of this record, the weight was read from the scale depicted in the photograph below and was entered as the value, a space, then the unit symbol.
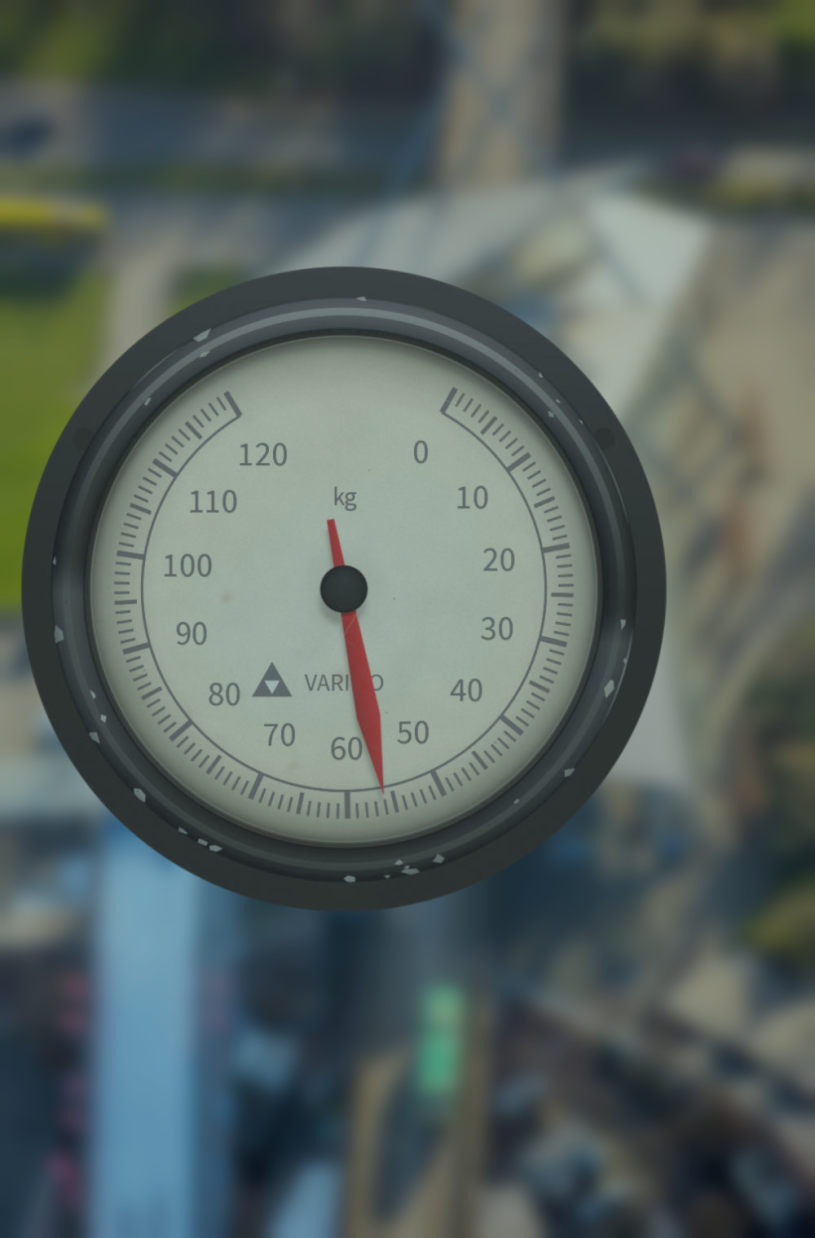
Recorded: 56 kg
